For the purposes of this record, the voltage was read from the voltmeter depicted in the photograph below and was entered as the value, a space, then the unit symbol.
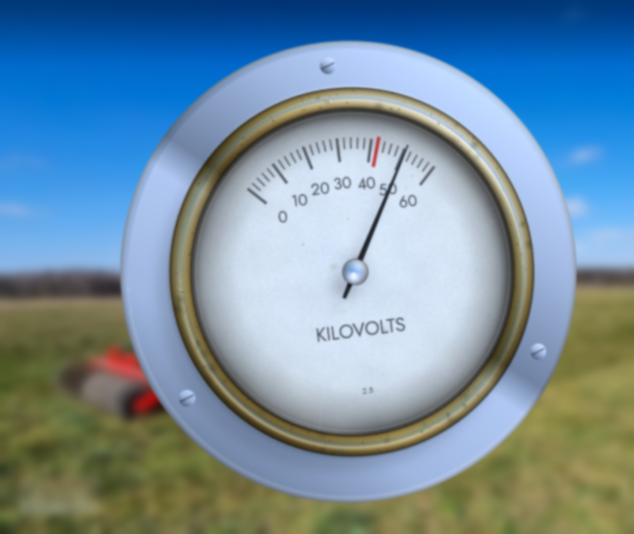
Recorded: 50 kV
